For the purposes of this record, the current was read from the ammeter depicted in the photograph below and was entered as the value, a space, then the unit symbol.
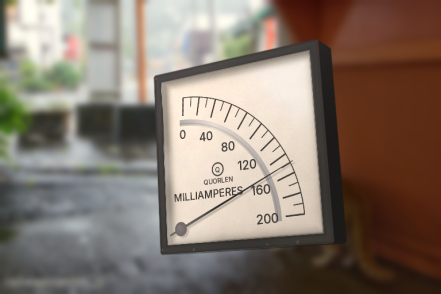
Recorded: 150 mA
